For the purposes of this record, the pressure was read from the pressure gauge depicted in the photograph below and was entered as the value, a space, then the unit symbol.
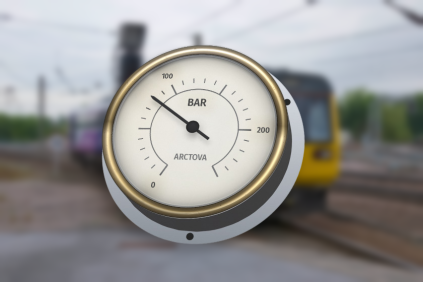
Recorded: 80 bar
